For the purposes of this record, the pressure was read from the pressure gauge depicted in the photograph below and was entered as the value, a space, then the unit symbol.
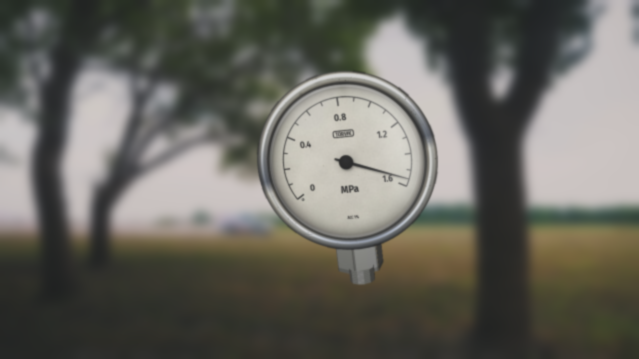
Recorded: 1.55 MPa
